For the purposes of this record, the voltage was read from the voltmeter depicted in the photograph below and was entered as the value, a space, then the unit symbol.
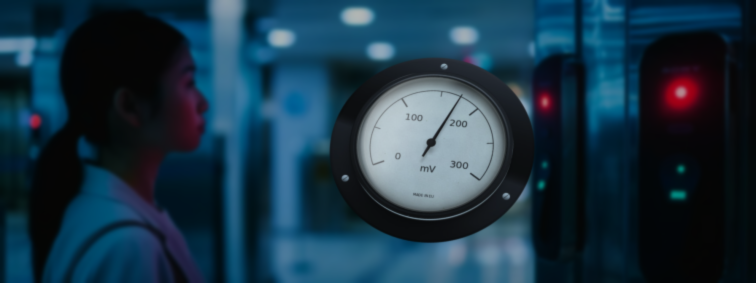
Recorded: 175 mV
